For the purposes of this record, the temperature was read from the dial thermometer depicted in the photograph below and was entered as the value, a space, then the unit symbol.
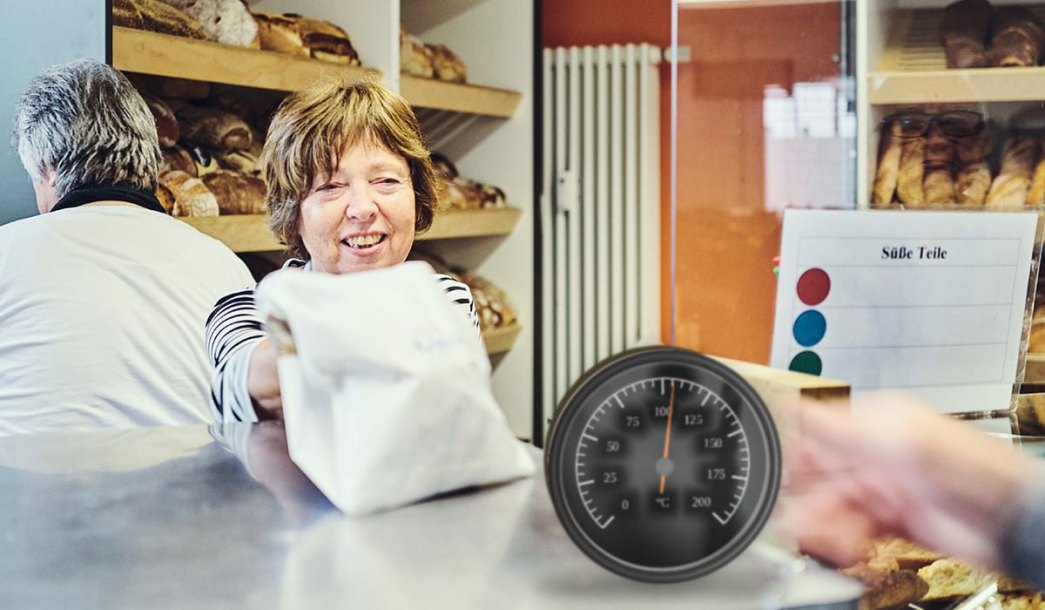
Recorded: 105 °C
